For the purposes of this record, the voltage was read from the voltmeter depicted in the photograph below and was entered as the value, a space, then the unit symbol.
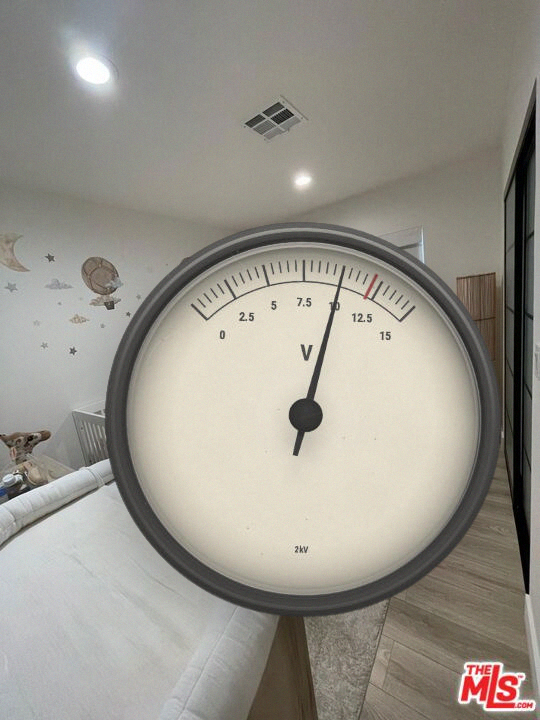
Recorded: 10 V
